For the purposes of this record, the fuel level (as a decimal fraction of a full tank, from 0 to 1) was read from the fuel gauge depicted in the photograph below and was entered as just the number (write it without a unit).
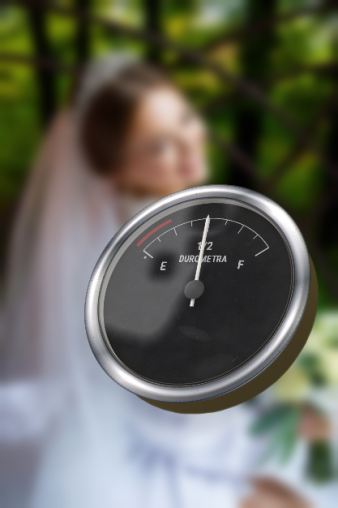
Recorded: 0.5
